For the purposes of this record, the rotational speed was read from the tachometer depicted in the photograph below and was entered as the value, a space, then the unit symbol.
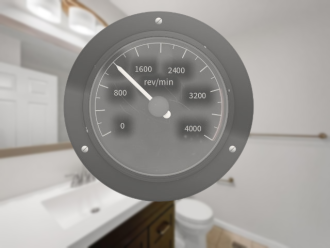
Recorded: 1200 rpm
